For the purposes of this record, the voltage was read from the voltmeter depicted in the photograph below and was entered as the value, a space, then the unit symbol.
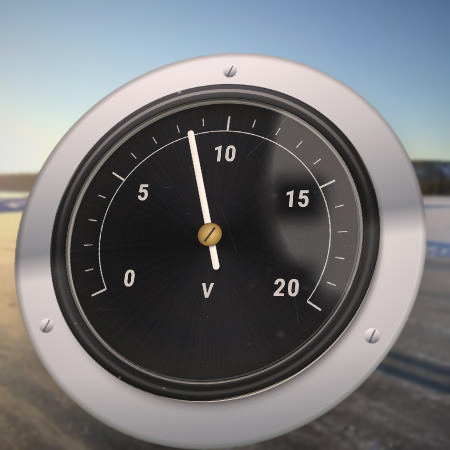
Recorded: 8.5 V
